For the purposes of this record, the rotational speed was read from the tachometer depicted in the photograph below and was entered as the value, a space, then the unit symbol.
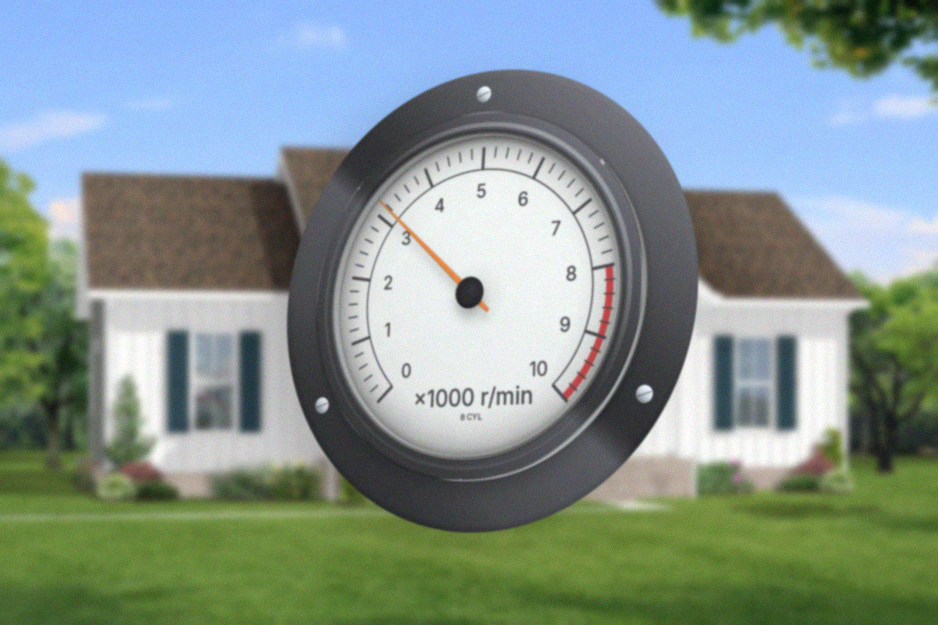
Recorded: 3200 rpm
